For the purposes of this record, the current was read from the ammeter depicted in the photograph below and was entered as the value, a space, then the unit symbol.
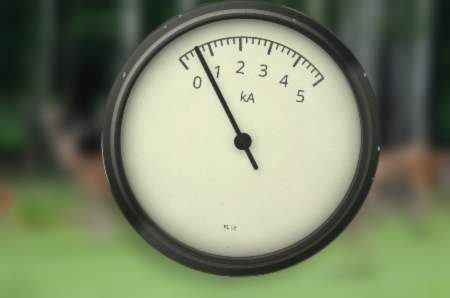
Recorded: 0.6 kA
